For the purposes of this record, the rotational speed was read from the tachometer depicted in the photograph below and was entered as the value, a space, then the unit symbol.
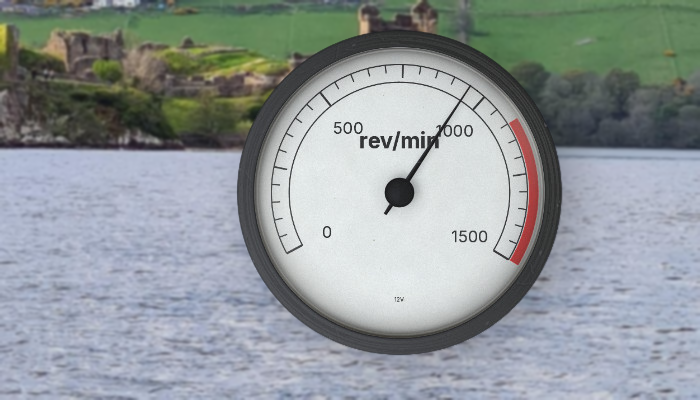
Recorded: 950 rpm
